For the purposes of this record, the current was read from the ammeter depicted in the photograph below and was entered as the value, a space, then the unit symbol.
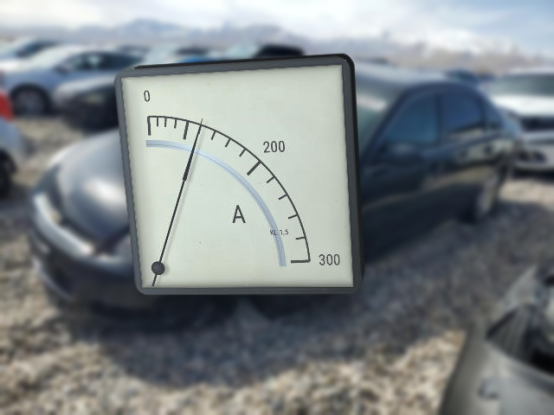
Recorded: 120 A
